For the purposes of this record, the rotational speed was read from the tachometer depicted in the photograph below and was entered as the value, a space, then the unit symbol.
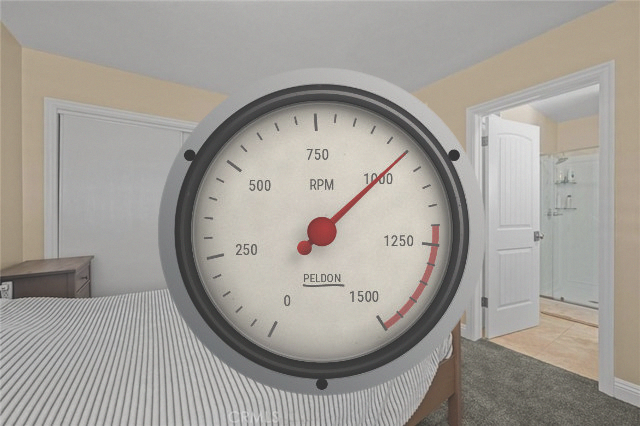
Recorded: 1000 rpm
